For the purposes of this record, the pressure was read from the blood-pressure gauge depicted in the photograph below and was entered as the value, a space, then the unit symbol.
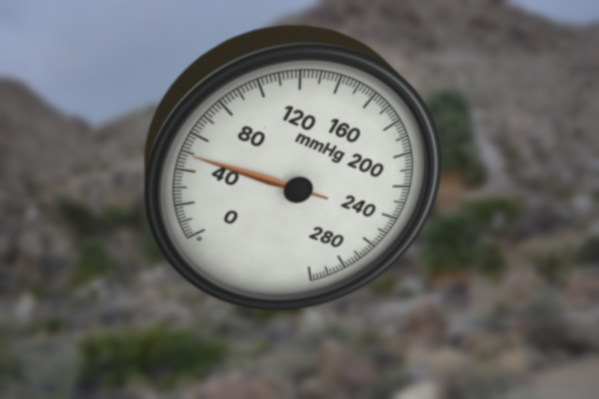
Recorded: 50 mmHg
